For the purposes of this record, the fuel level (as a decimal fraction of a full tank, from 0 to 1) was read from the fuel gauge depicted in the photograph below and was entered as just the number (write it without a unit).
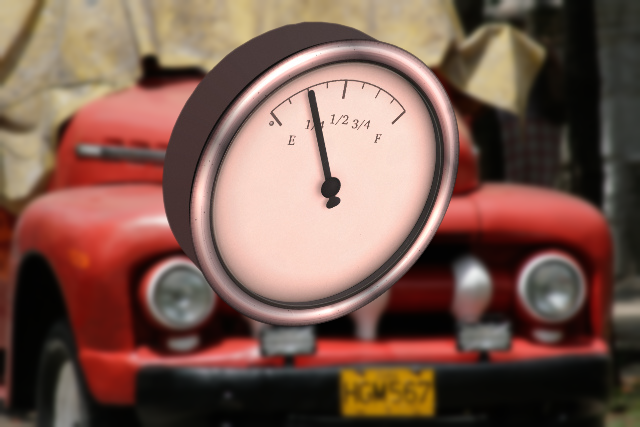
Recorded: 0.25
